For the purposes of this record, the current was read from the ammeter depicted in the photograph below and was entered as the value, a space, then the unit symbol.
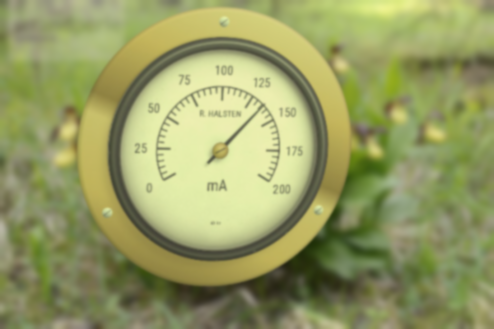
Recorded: 135 mA
